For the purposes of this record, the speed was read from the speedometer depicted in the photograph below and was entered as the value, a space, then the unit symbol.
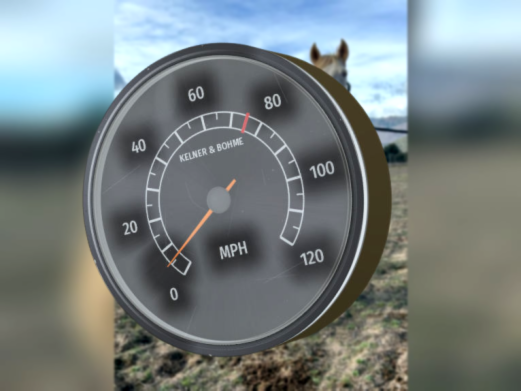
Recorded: 5 mph
